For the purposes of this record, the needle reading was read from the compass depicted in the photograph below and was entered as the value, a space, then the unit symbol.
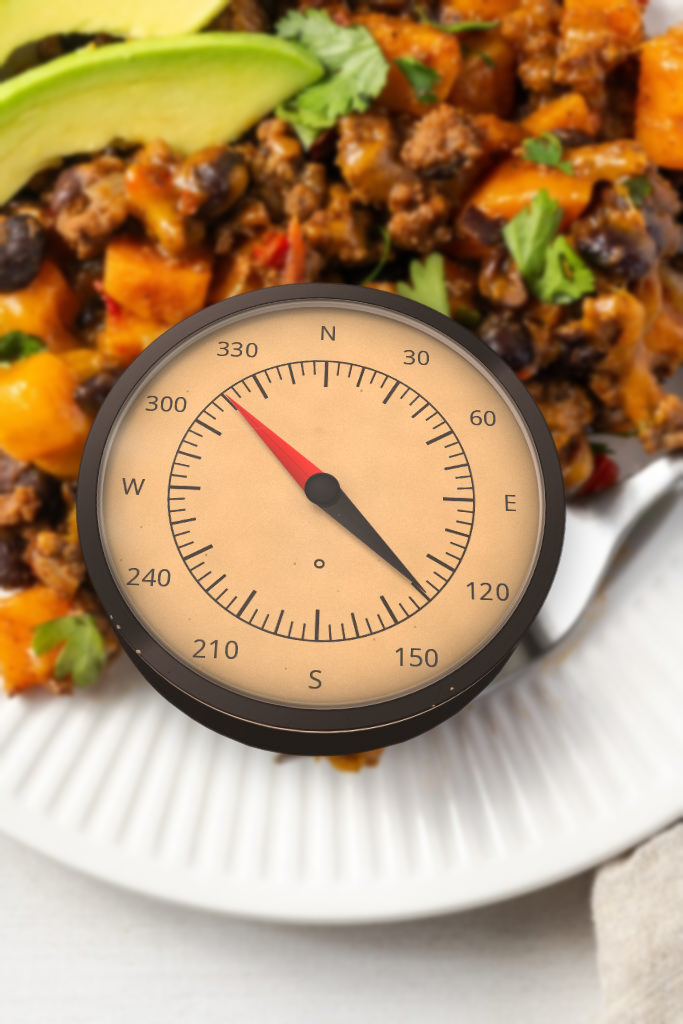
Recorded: 315 °
